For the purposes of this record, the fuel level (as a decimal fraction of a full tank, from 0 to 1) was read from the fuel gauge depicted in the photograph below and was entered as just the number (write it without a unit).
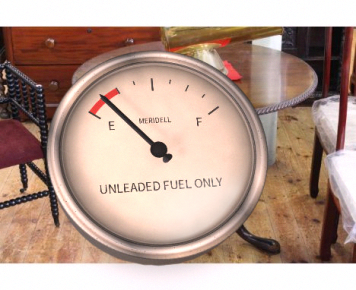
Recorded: 0.125
